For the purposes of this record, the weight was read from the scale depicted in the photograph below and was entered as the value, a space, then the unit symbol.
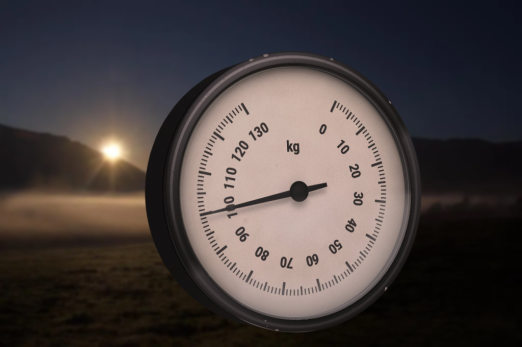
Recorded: 100 kg
